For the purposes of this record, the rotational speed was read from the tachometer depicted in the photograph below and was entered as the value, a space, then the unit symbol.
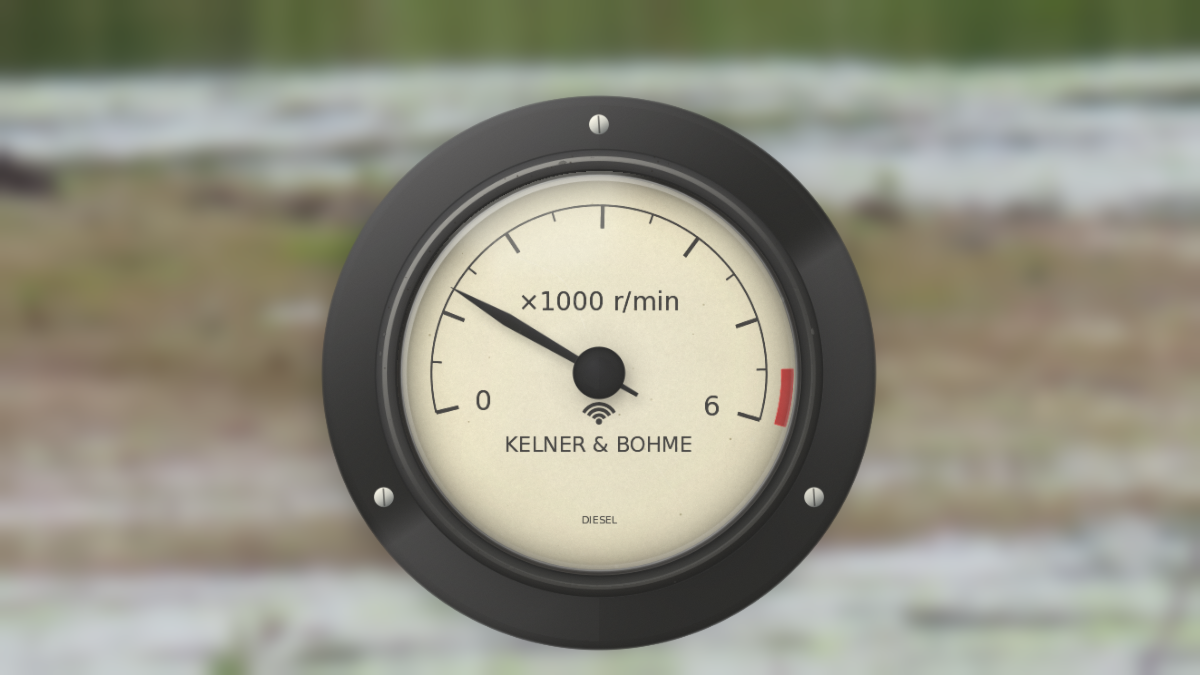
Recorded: 1250 rpm
